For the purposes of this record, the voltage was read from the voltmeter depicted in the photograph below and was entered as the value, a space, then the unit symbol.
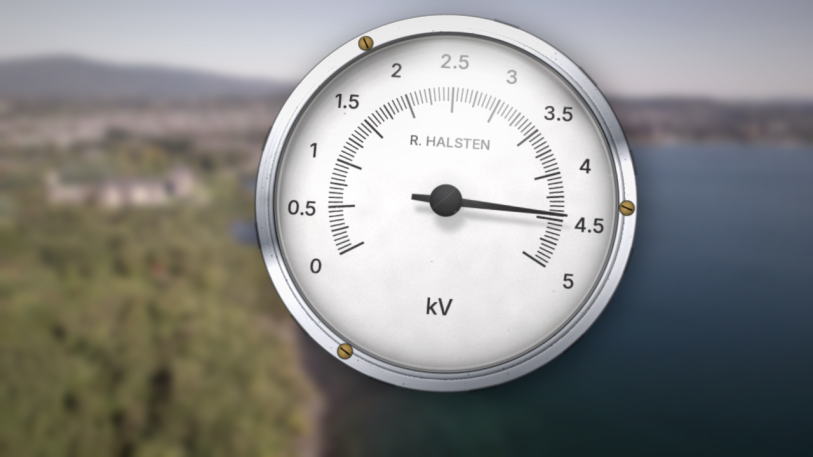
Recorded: 4.45 kV
